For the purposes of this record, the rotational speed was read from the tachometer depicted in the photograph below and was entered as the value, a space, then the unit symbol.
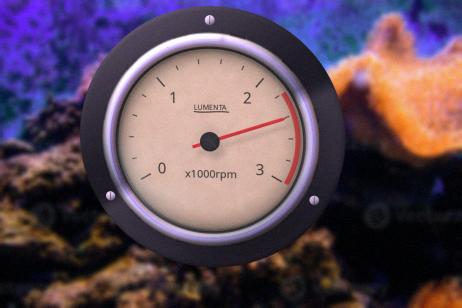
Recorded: 2400 rpm
